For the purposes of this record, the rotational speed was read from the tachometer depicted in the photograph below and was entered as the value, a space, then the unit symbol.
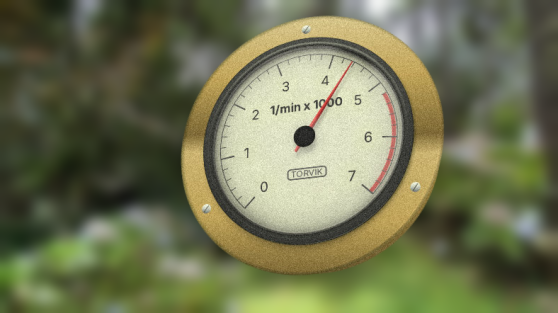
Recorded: 4400 rpm
